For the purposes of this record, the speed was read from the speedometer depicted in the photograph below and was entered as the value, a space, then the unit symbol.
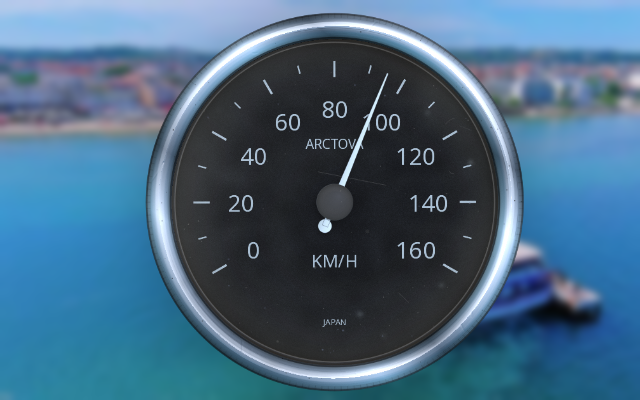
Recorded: 95 km/h
